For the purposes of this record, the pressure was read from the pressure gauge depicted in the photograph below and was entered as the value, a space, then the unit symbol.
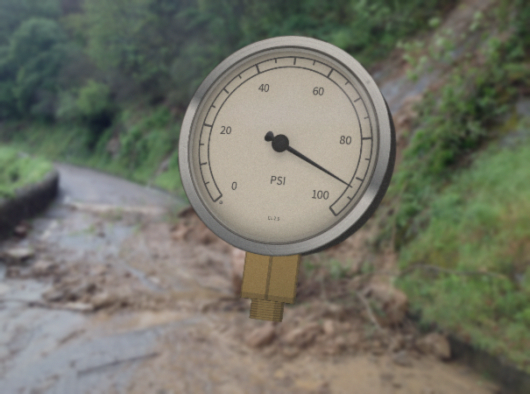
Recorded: 92.5 psi
